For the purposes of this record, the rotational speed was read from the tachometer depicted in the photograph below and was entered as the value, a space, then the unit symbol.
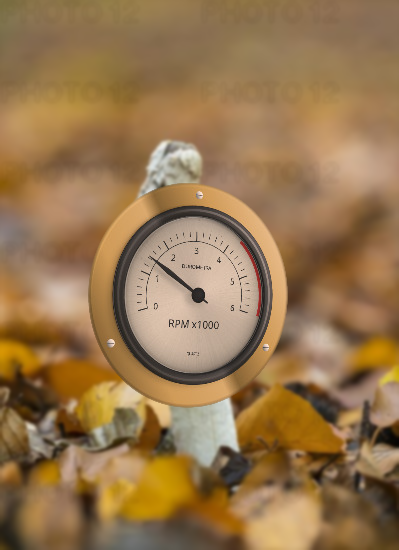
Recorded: 1400 rpm
